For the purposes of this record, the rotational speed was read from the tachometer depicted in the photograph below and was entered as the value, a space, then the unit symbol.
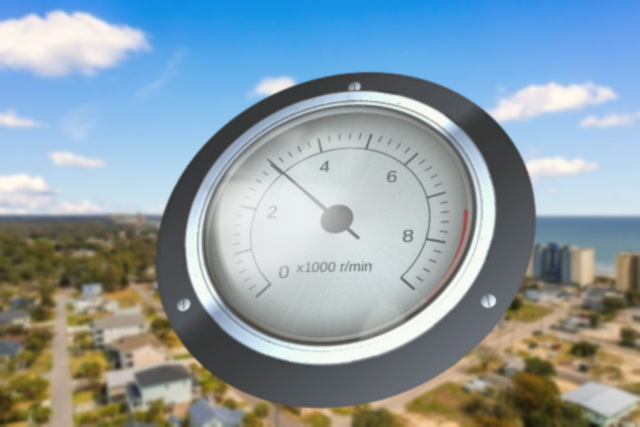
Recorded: 3000 rpm
